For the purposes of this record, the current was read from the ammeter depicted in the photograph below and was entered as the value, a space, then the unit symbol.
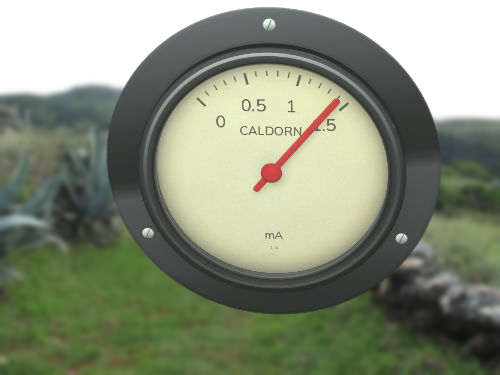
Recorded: 1.4 mA
